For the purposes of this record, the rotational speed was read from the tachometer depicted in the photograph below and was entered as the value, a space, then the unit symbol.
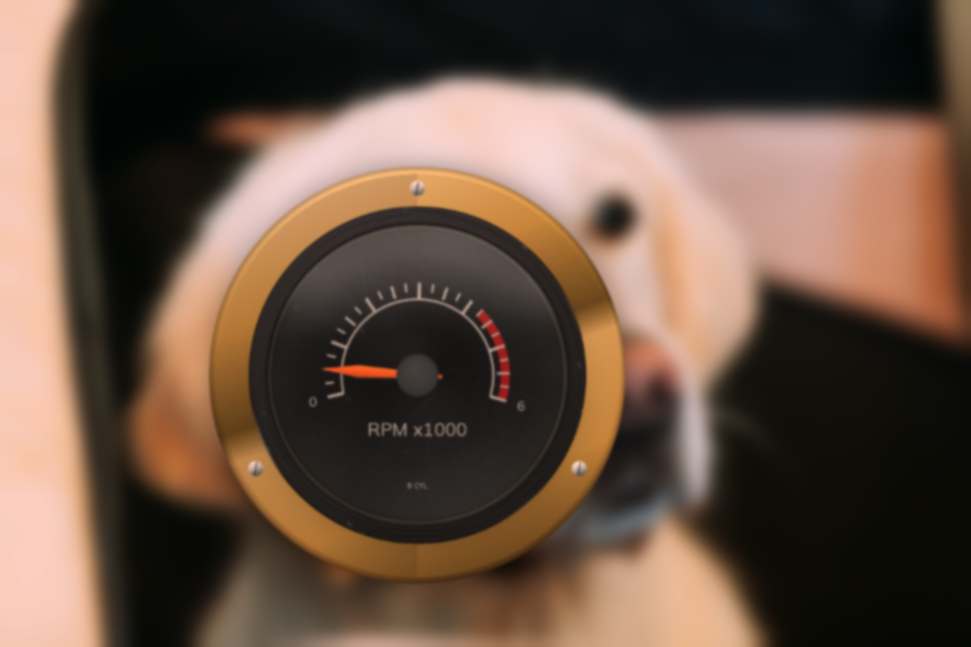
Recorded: 500 rpm
